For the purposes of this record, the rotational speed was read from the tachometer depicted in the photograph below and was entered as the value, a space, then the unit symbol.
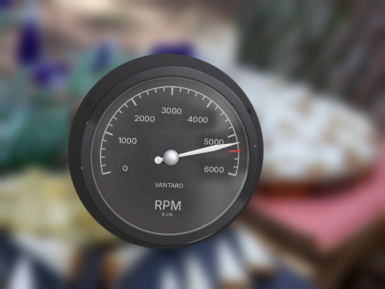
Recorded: 5200 rpm
